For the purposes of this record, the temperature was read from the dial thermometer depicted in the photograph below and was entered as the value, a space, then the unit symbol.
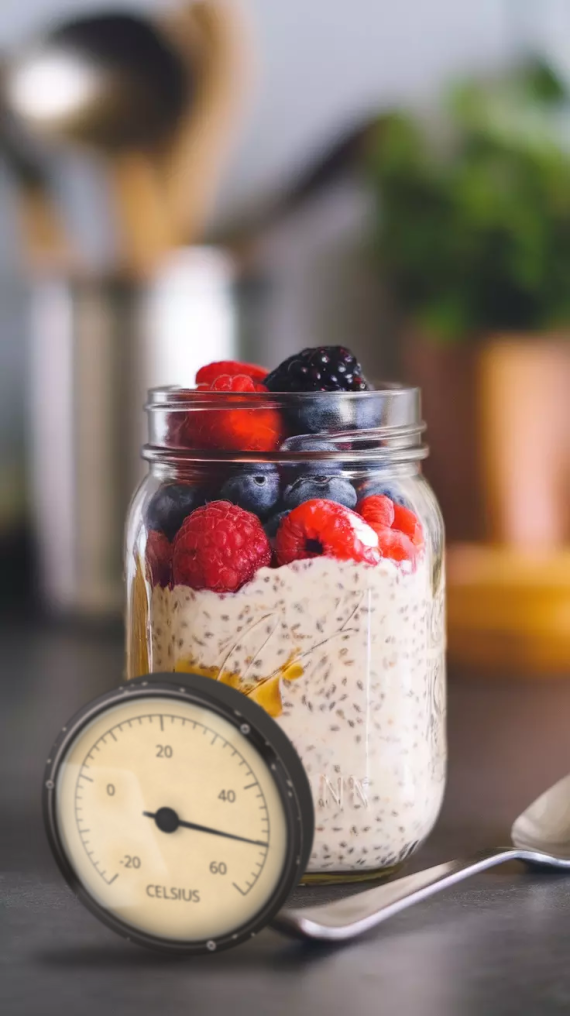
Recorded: 50 °C
